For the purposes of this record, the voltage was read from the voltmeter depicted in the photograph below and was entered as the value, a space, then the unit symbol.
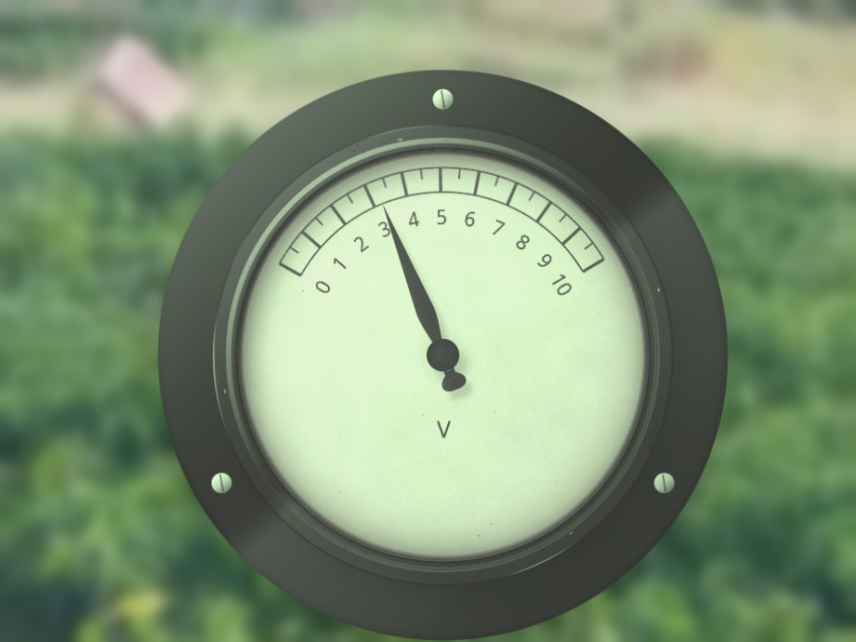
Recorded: 3.25 V
